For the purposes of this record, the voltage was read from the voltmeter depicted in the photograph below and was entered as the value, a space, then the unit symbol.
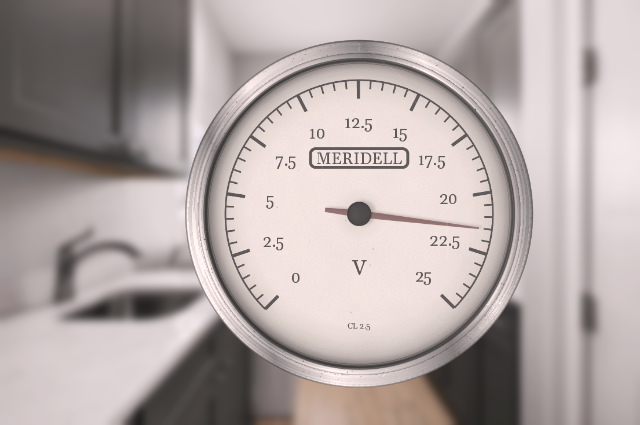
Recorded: 21.5 V
